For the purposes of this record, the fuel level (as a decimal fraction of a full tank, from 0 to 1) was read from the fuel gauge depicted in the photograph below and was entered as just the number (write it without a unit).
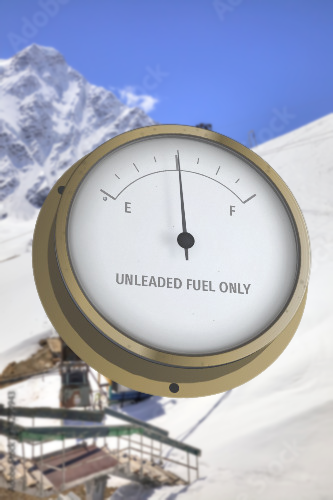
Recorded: 0.5
